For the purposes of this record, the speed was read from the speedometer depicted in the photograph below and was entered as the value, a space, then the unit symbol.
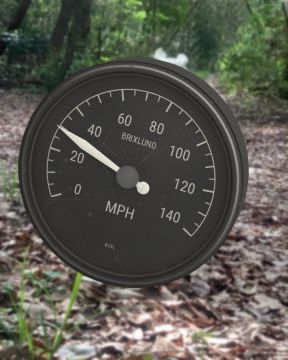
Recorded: 30 mph
